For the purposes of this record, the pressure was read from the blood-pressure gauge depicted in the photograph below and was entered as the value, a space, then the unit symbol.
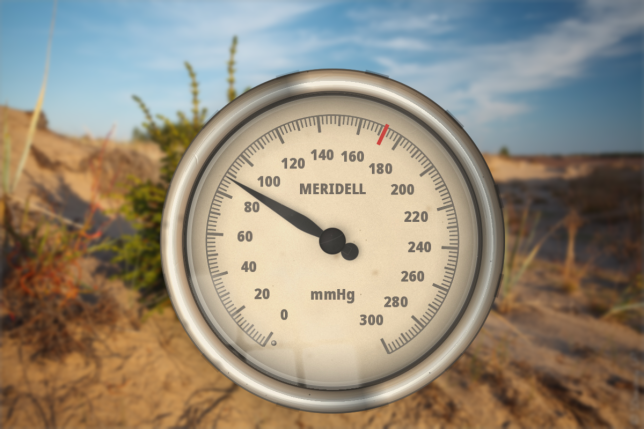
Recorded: 88 mmHg
